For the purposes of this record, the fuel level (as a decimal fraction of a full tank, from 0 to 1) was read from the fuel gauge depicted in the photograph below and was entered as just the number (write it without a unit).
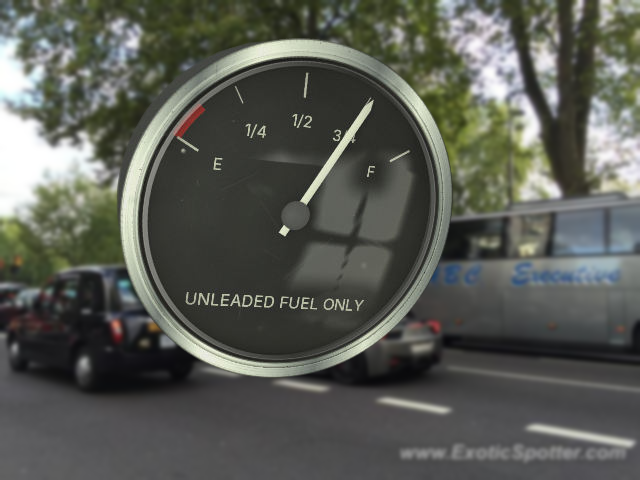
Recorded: 0.75
